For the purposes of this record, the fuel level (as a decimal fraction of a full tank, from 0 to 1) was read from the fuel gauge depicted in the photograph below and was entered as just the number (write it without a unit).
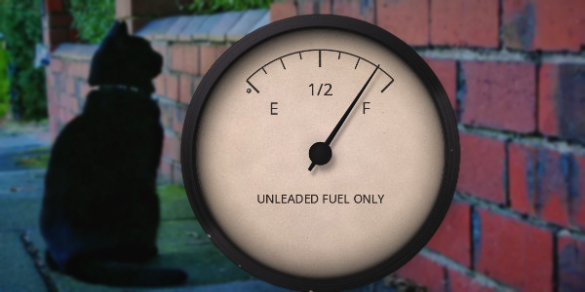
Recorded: 0.875
